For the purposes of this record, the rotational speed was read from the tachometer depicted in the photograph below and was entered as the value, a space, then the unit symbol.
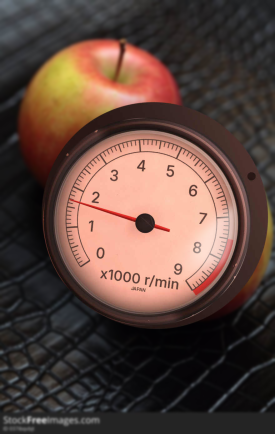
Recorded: 1700 rpm
